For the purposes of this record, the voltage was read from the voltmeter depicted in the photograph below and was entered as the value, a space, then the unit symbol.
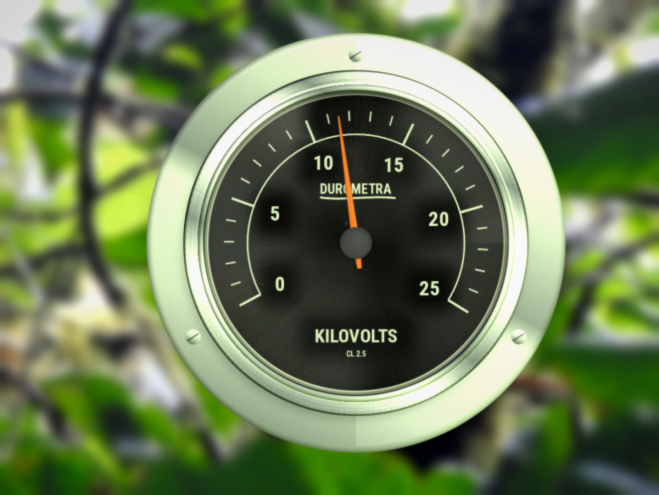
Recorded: 11.5 kV
